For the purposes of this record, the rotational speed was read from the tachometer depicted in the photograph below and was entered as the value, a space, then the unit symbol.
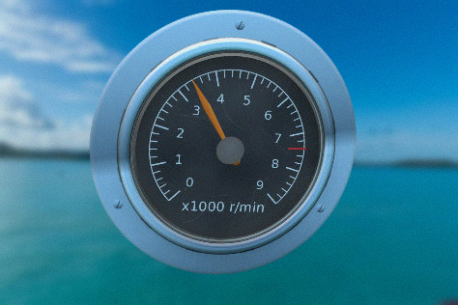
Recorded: 3400 rpm
